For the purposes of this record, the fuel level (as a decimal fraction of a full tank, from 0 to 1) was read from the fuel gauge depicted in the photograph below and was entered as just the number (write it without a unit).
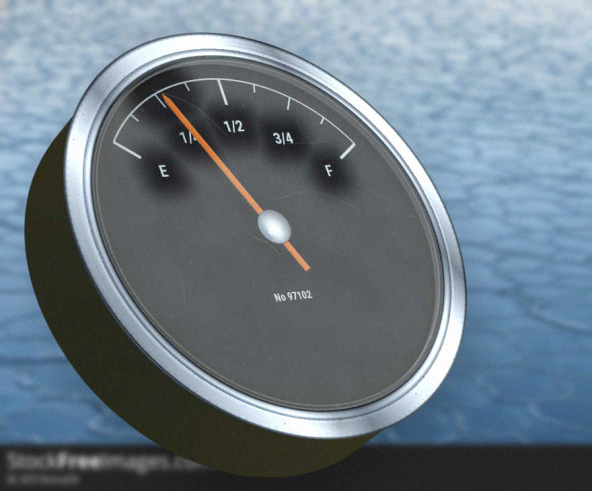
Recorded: 0.25
